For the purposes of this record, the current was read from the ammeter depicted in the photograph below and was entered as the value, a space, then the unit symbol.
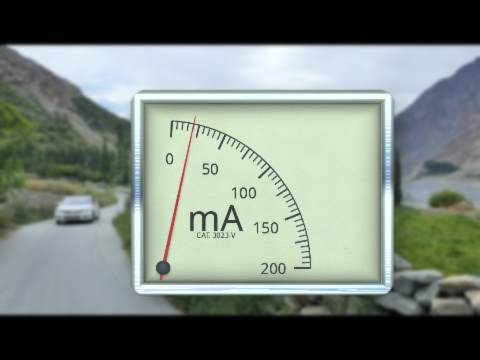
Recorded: 20 mA
